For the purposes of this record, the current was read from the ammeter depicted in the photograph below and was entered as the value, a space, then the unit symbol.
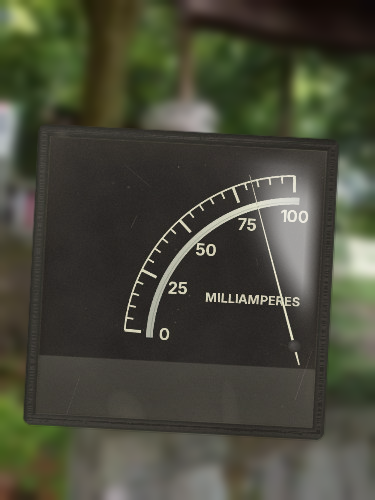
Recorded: 82.5 mA
